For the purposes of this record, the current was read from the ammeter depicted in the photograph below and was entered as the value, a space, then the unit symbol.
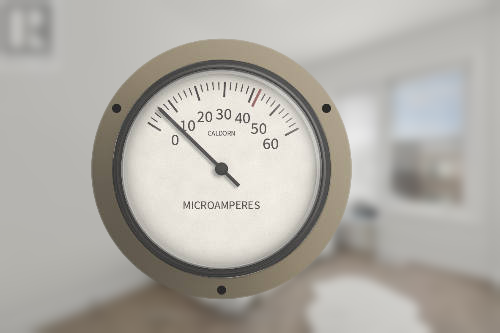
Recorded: 6 µA
